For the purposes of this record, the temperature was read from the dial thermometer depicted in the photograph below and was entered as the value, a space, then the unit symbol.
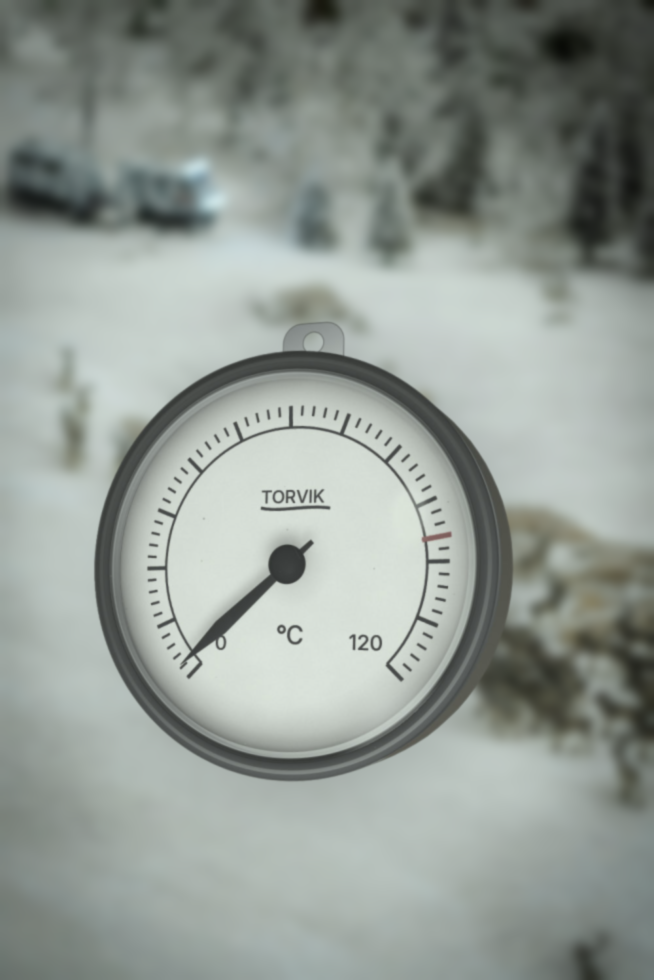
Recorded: 2 °C
